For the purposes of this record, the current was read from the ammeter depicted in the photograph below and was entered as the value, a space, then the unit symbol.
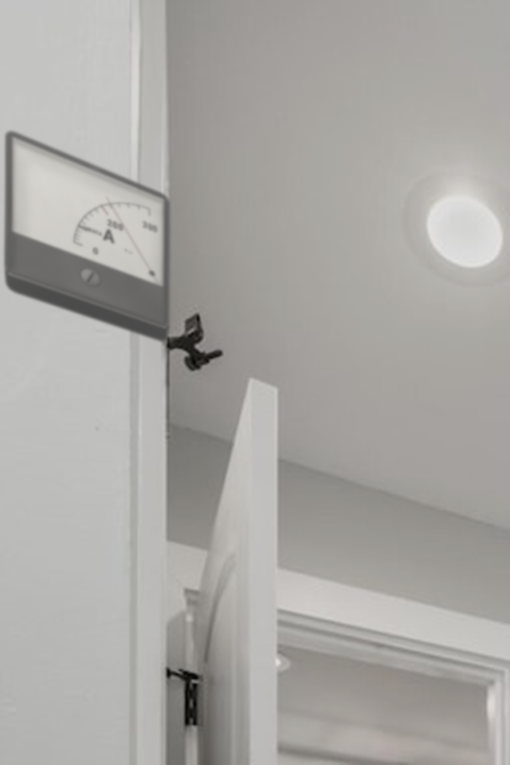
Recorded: 220 A
